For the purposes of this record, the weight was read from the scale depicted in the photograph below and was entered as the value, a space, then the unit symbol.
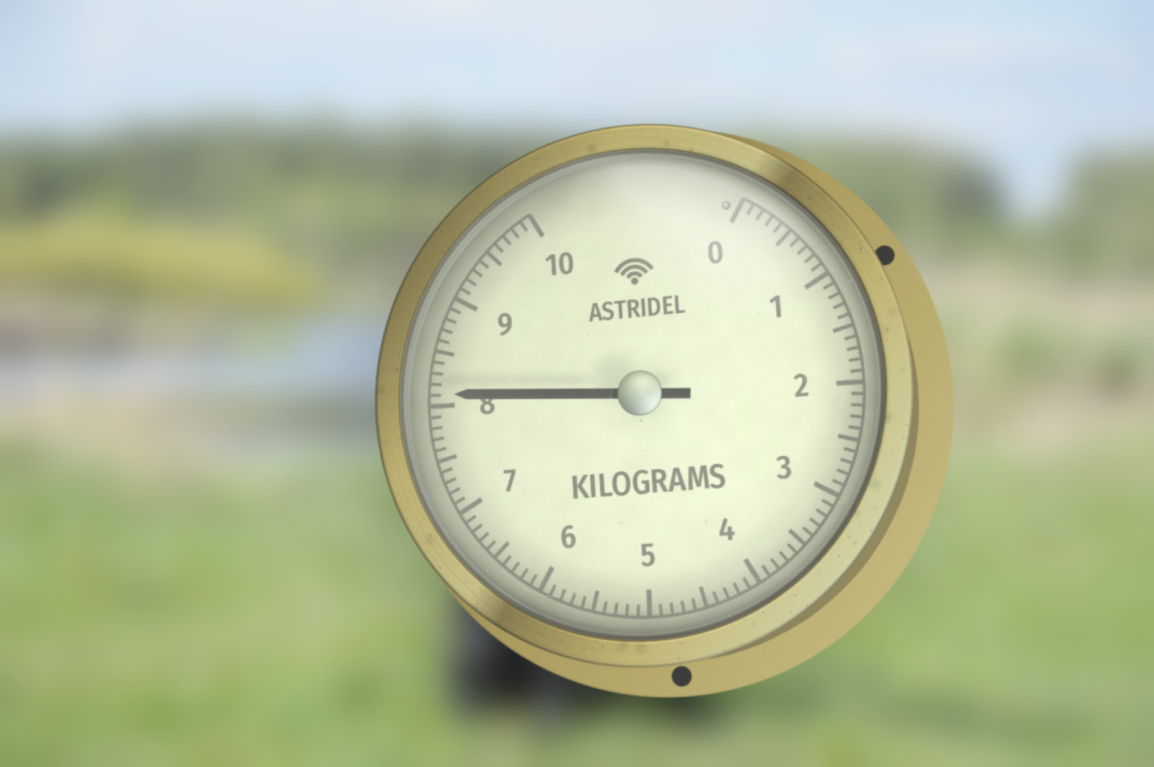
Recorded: 8.1 kg
